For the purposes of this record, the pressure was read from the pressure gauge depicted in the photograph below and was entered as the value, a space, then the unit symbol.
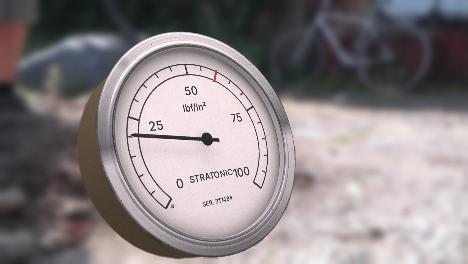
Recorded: 20 psi
